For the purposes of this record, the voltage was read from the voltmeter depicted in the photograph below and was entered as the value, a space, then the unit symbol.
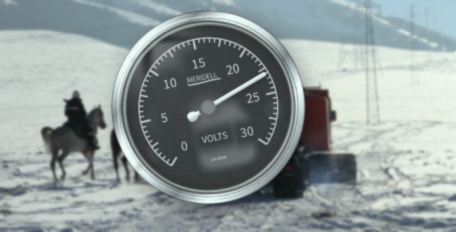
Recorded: 23 V
